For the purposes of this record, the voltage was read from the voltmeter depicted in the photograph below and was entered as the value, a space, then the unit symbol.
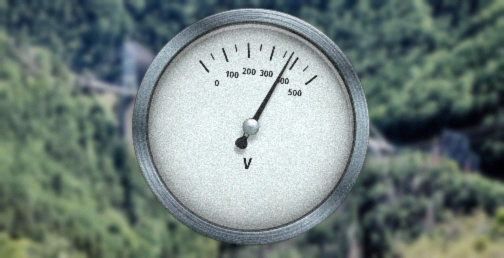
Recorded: 375 V
